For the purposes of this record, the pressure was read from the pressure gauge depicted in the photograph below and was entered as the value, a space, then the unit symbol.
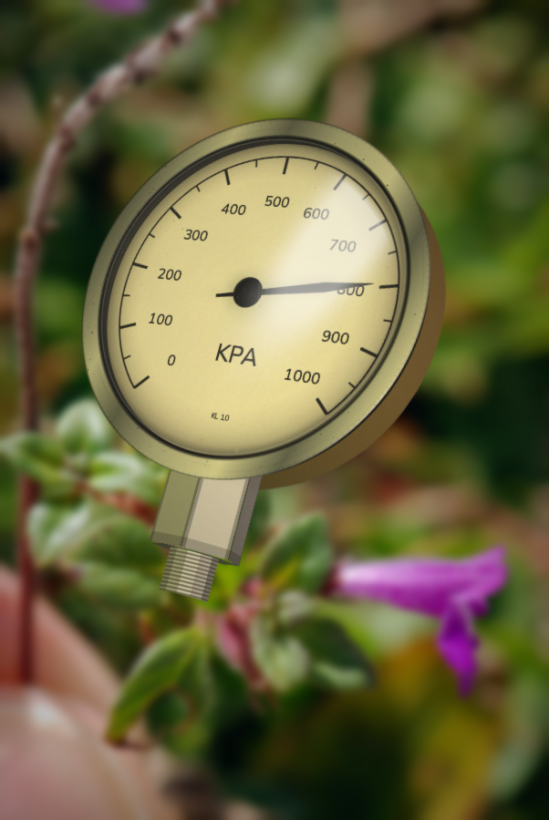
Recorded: 800 kPa
